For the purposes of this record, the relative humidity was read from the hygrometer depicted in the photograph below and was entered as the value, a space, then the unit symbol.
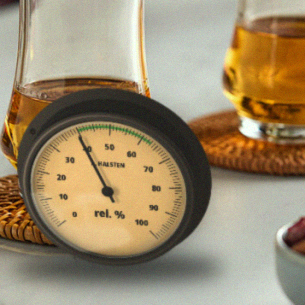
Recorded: 40 %
